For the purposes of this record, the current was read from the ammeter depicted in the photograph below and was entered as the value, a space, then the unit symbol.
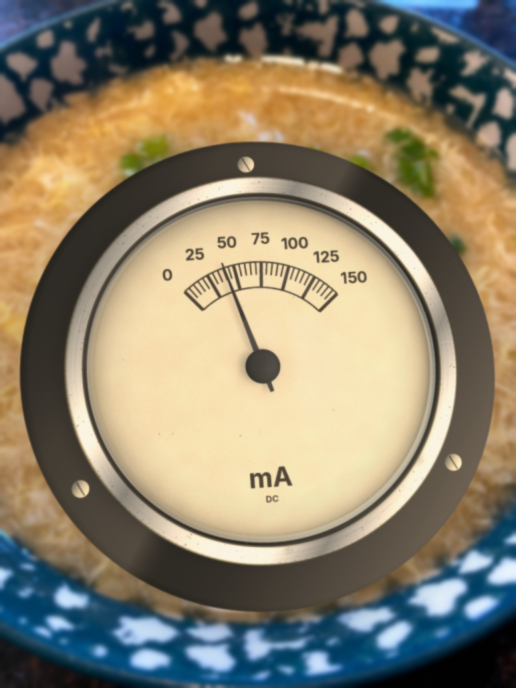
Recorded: 40 mA
